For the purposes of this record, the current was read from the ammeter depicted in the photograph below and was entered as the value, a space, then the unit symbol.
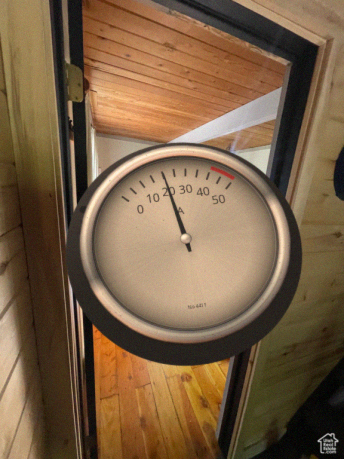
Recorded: 20 A
